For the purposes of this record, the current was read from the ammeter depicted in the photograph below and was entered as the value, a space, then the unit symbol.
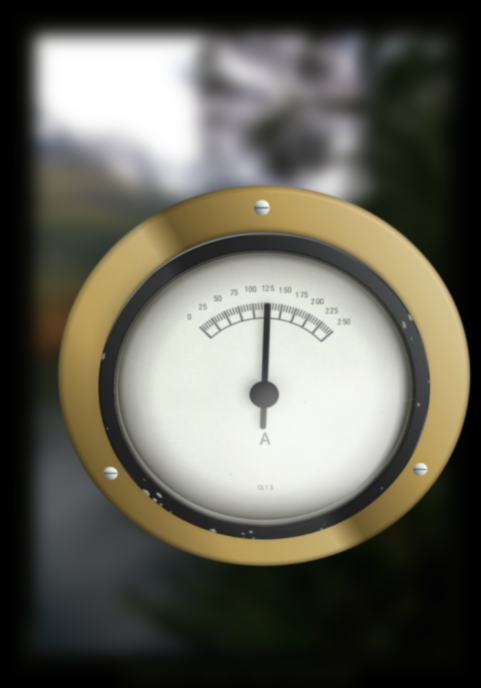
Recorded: 125 A
